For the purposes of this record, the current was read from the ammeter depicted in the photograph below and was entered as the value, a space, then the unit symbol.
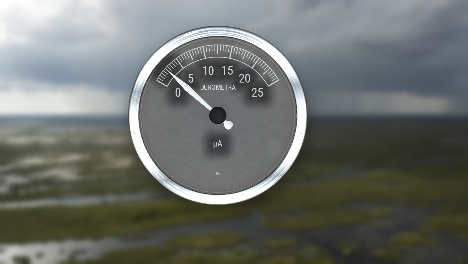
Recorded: 2.5 µA
